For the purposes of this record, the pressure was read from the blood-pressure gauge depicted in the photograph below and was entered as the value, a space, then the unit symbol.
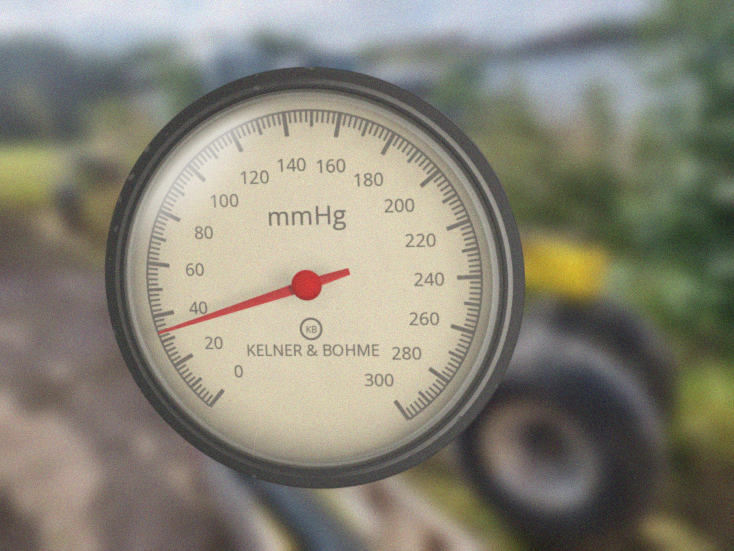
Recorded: 34 mmHg
